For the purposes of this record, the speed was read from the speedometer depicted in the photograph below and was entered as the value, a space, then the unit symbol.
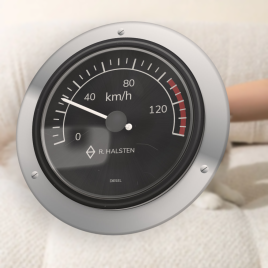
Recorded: 27.5 km/h
